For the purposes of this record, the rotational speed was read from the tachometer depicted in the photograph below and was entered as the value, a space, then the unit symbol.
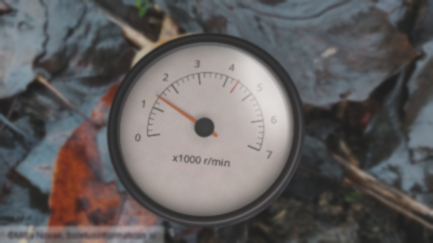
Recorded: 1400 rpm
